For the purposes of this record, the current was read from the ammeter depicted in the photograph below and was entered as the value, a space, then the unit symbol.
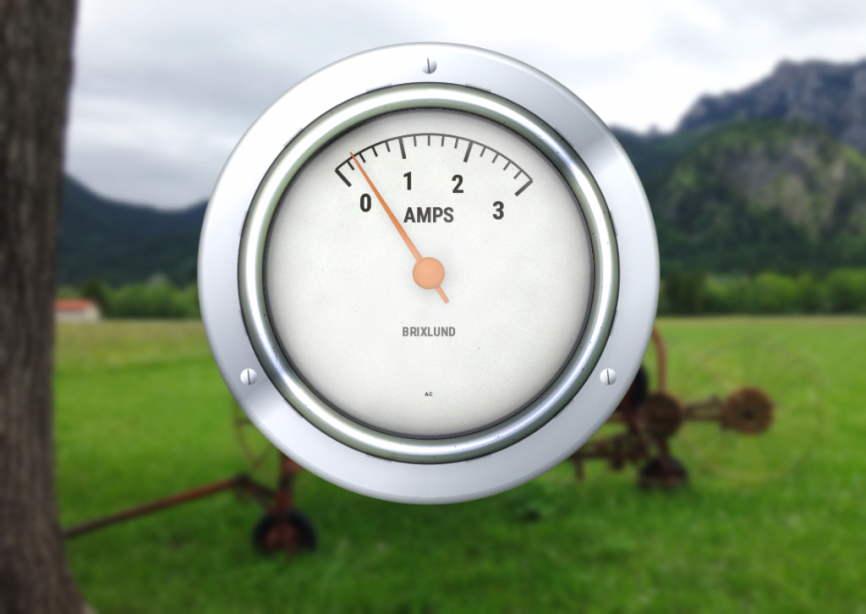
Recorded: 0.3 A
